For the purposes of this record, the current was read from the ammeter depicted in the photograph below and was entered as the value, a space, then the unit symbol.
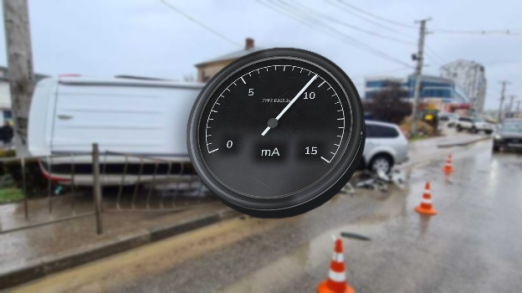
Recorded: 9.5 mA
